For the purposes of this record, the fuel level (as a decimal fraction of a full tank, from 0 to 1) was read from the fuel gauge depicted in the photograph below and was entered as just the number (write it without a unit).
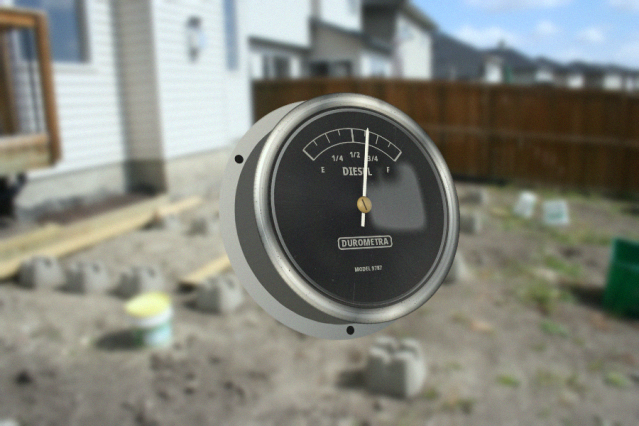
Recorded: 0.625
